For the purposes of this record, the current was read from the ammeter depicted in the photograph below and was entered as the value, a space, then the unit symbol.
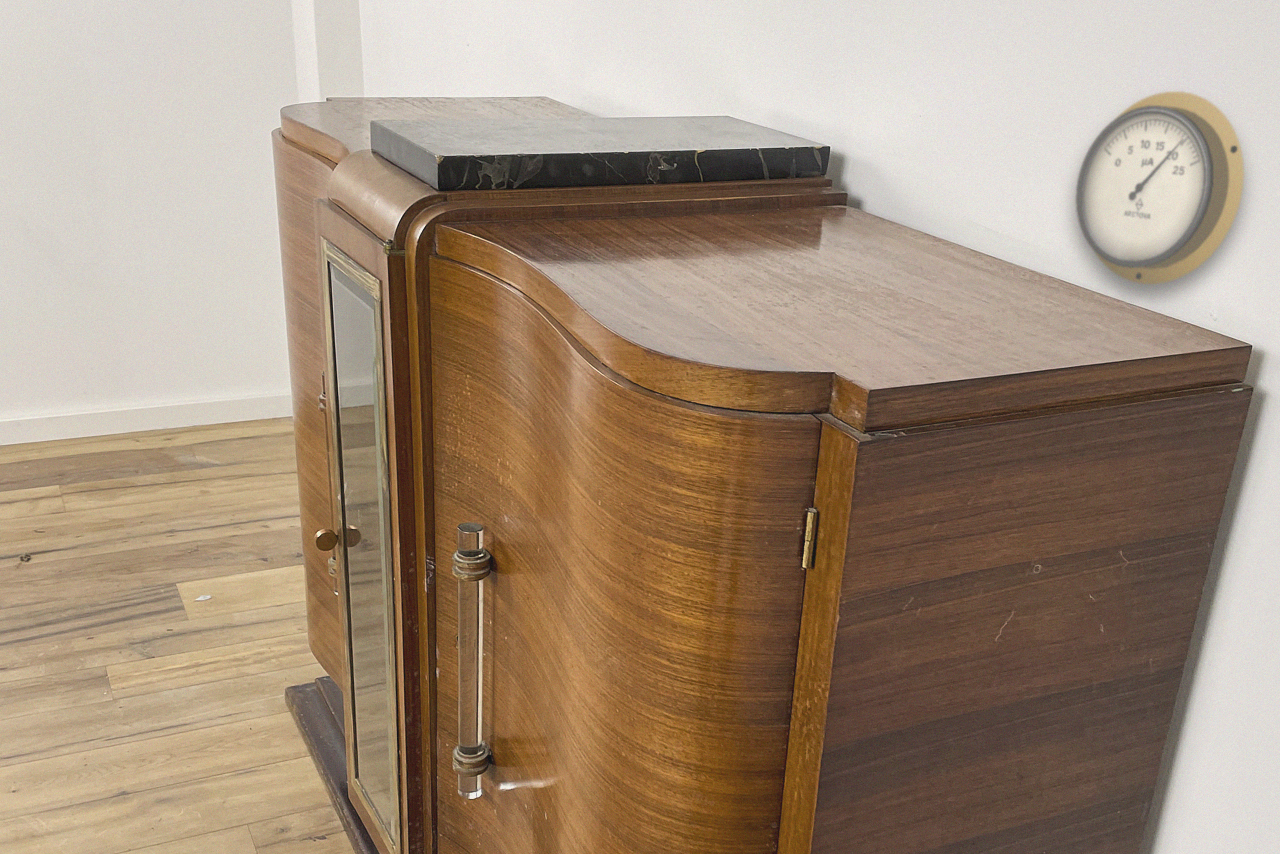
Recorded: 20 µA
